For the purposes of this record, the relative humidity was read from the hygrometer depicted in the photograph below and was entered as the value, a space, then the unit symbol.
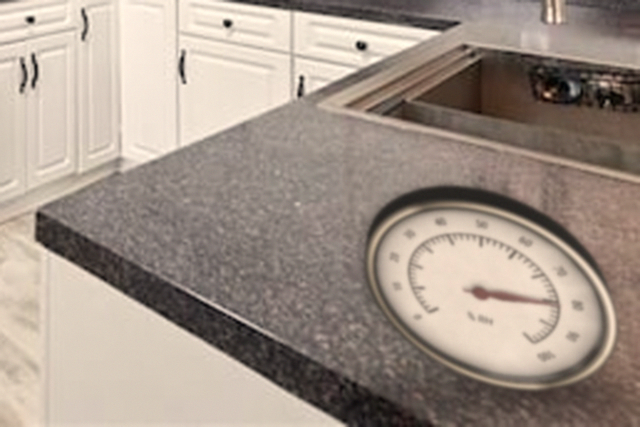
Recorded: 80 %
